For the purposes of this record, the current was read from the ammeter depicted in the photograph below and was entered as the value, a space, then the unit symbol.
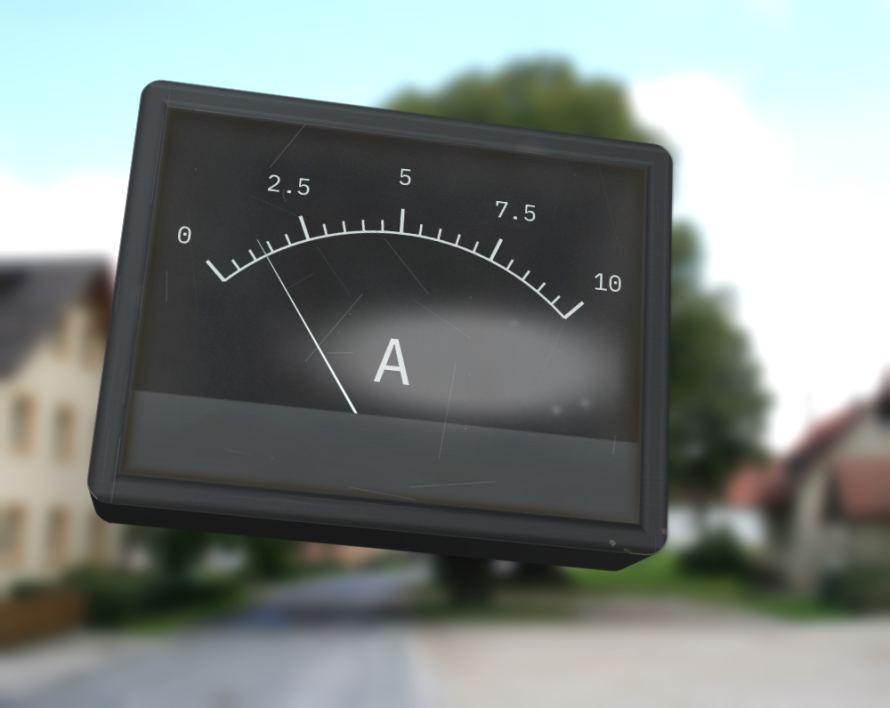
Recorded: 1.25 A
